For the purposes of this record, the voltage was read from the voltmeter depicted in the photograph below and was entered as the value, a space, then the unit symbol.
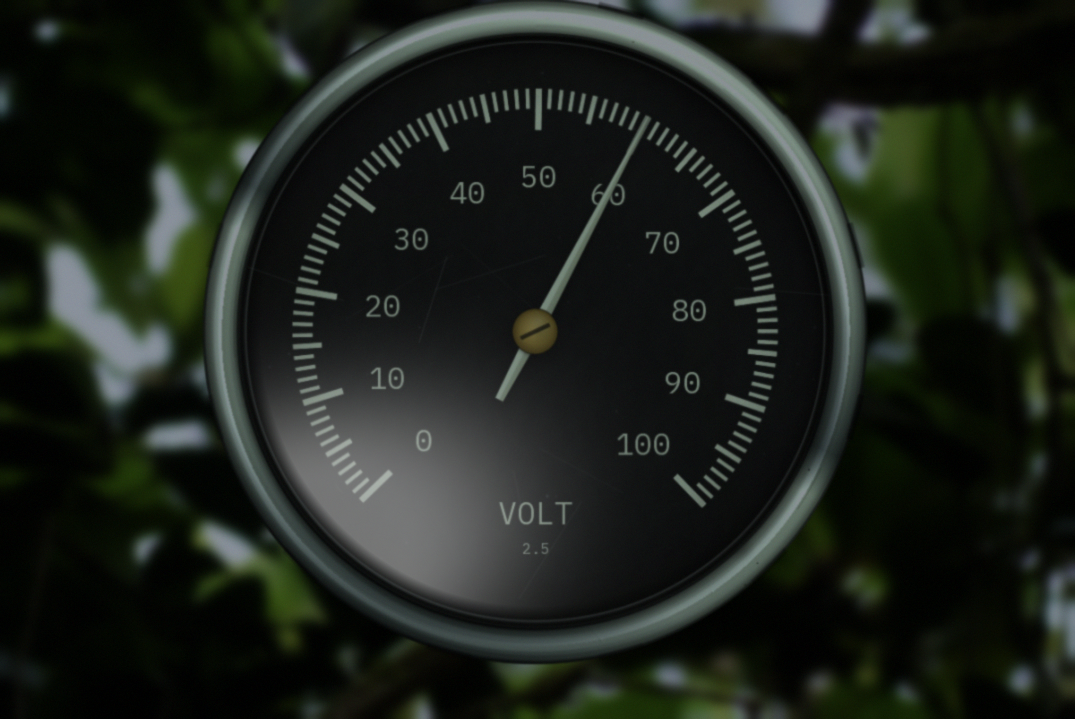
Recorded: 60 V
